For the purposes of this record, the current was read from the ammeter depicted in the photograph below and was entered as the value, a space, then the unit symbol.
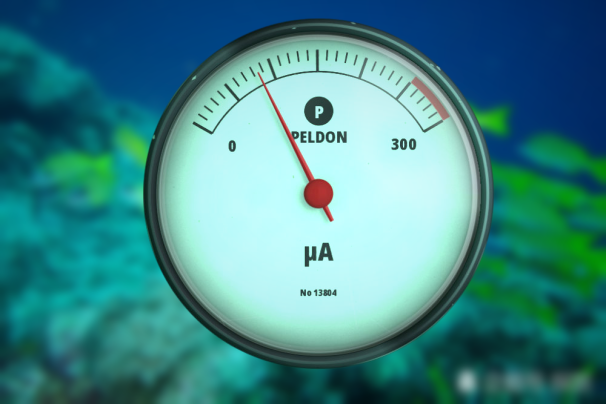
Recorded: 85 µA
